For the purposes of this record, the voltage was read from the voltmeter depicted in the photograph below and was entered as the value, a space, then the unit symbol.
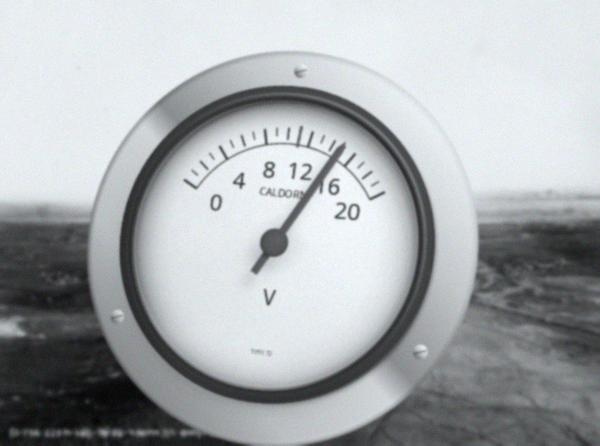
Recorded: 15 V
